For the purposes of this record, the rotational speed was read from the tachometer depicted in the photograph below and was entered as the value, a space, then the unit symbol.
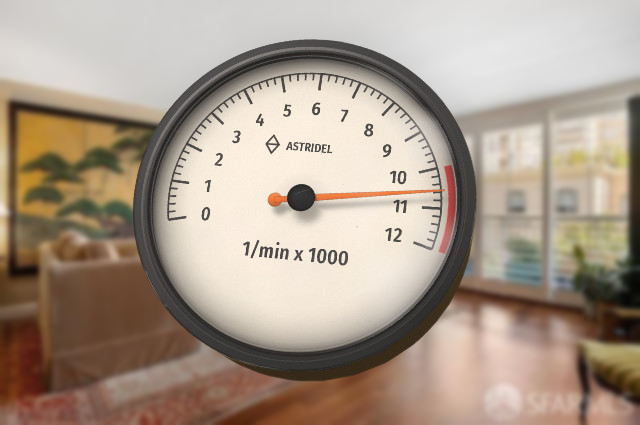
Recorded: 10600 rpm
